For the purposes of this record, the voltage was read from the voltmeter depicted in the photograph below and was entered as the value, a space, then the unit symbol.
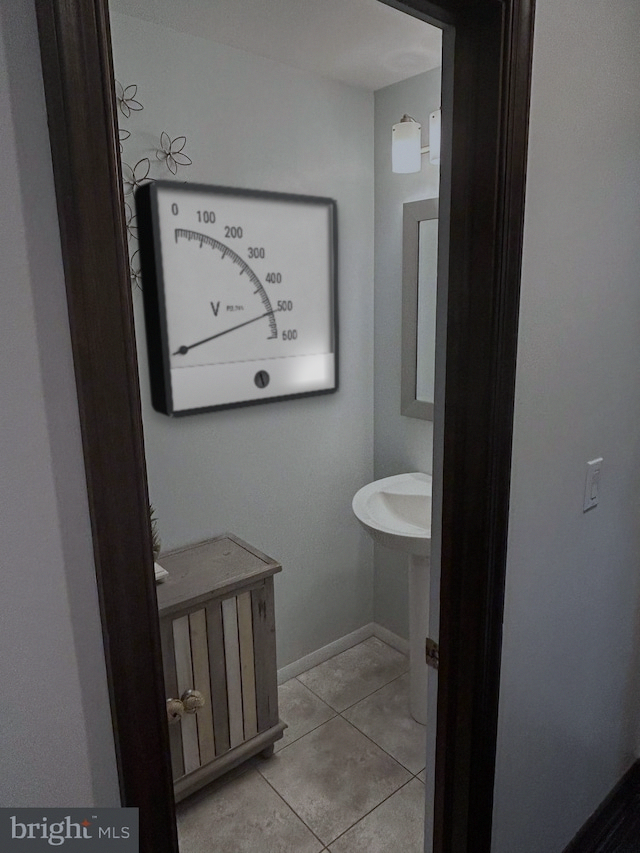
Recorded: 500 V
